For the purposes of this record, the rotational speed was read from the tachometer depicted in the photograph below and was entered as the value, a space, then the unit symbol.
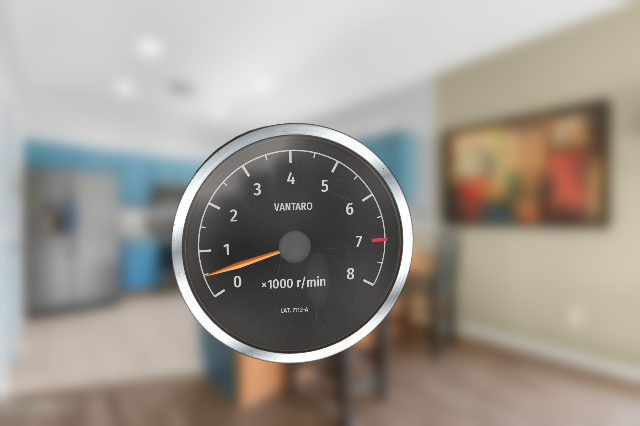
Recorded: 500 rpm
